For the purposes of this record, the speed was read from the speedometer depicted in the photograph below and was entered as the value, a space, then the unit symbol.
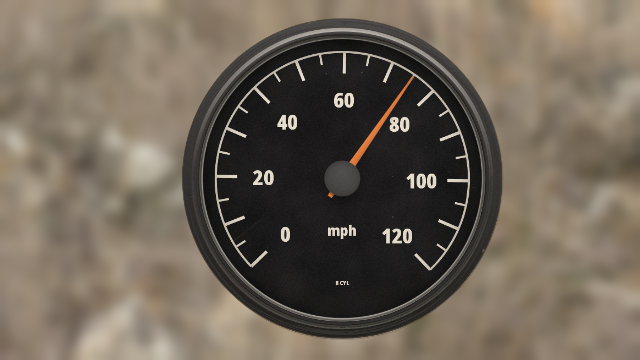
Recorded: 75 mph
